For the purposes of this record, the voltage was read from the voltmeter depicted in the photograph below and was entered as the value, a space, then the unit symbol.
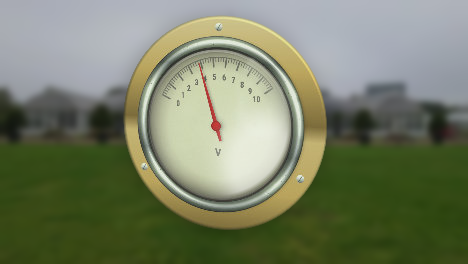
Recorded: 4 V
